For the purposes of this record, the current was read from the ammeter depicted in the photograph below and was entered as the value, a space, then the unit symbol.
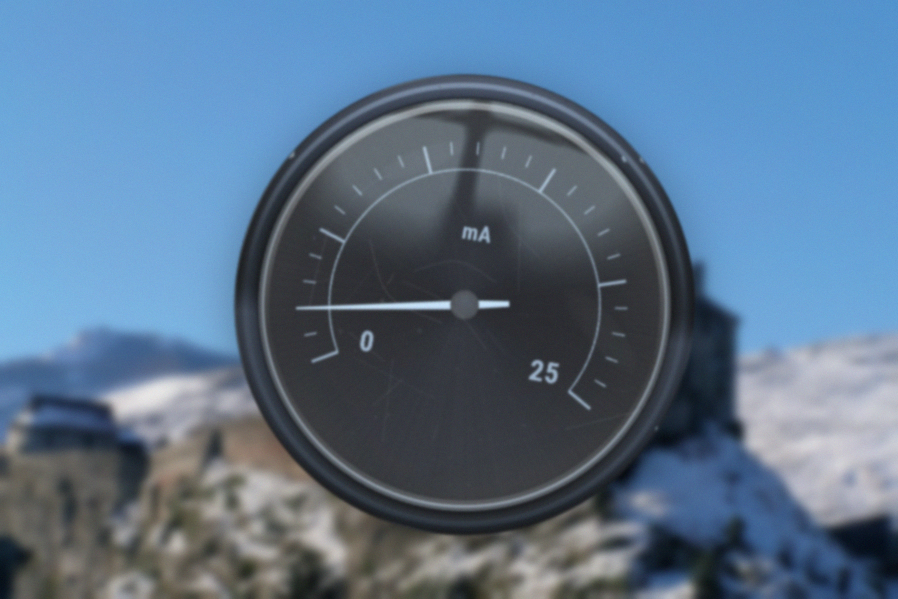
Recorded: 2 mA
